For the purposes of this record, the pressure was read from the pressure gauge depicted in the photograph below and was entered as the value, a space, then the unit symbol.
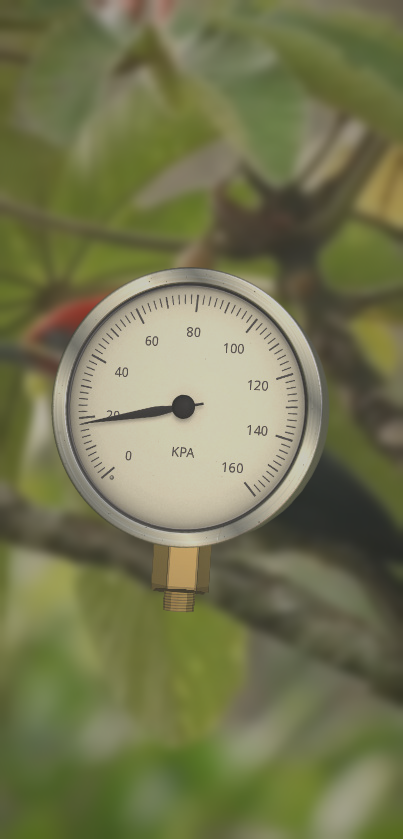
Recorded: 18 kPa
